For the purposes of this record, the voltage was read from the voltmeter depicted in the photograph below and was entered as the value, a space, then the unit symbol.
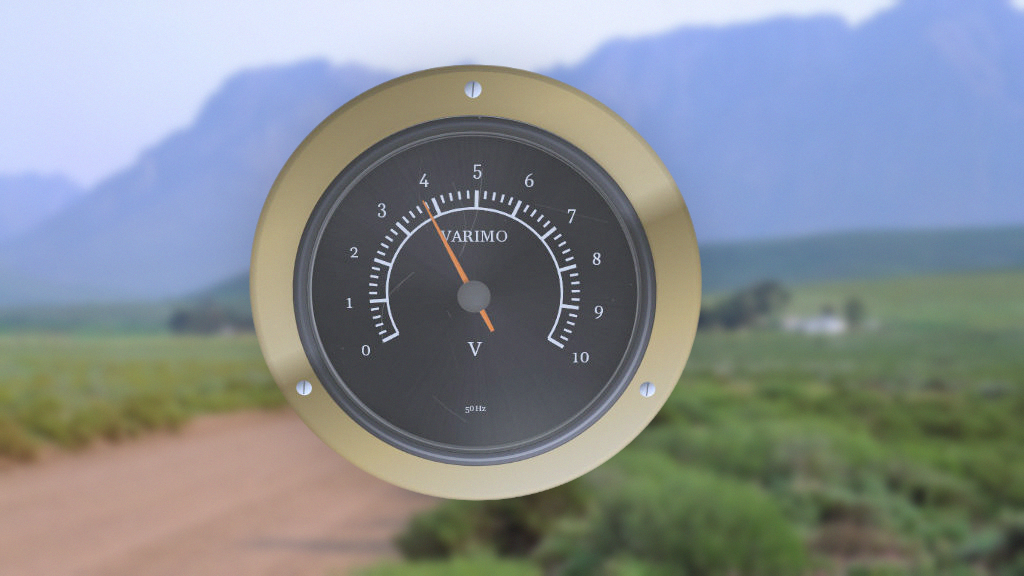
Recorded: 3.8 V
